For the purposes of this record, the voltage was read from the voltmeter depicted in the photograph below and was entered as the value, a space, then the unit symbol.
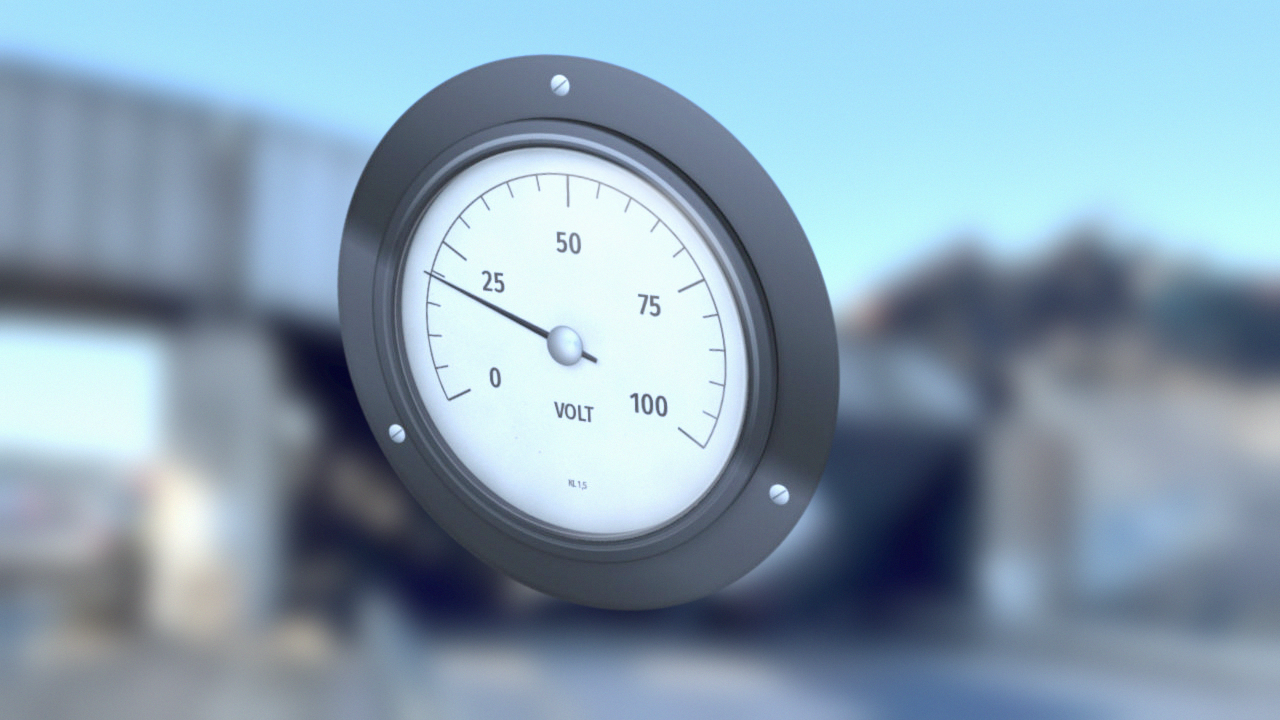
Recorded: 20 V
